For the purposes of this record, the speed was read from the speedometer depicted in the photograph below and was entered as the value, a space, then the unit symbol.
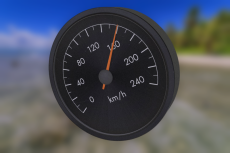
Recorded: 160 km/h
